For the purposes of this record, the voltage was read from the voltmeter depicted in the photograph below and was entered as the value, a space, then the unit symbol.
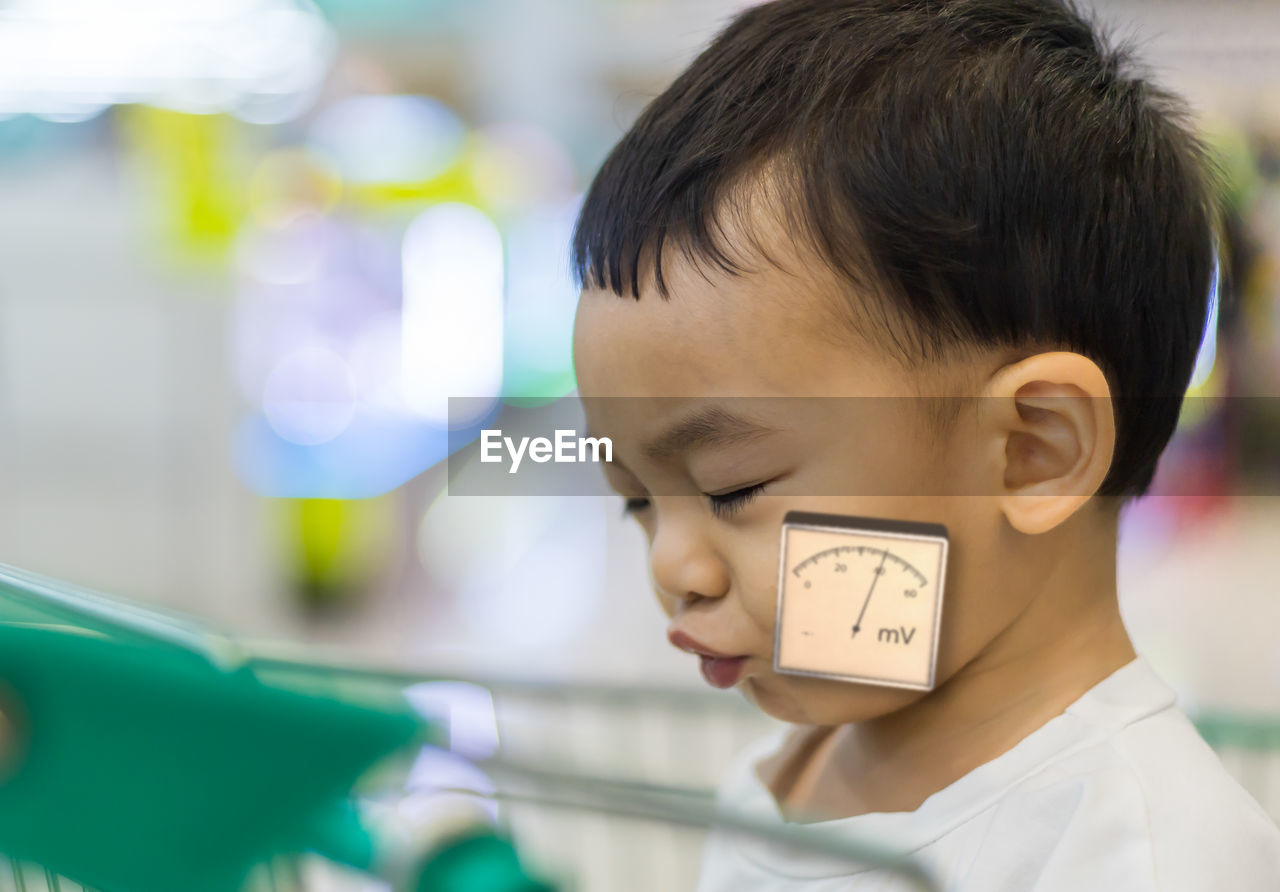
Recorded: 40 mV
